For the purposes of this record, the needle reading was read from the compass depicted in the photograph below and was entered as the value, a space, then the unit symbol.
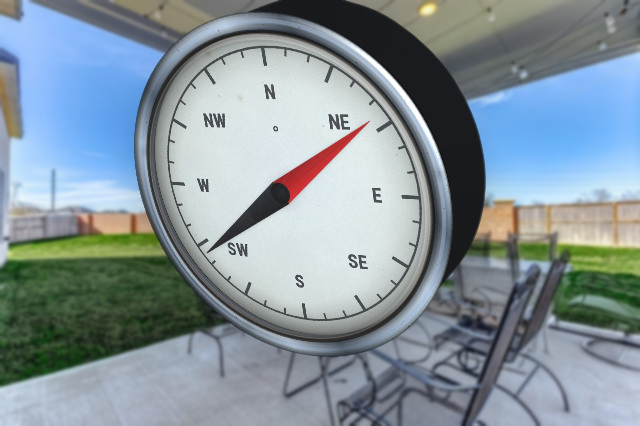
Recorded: 55 °
